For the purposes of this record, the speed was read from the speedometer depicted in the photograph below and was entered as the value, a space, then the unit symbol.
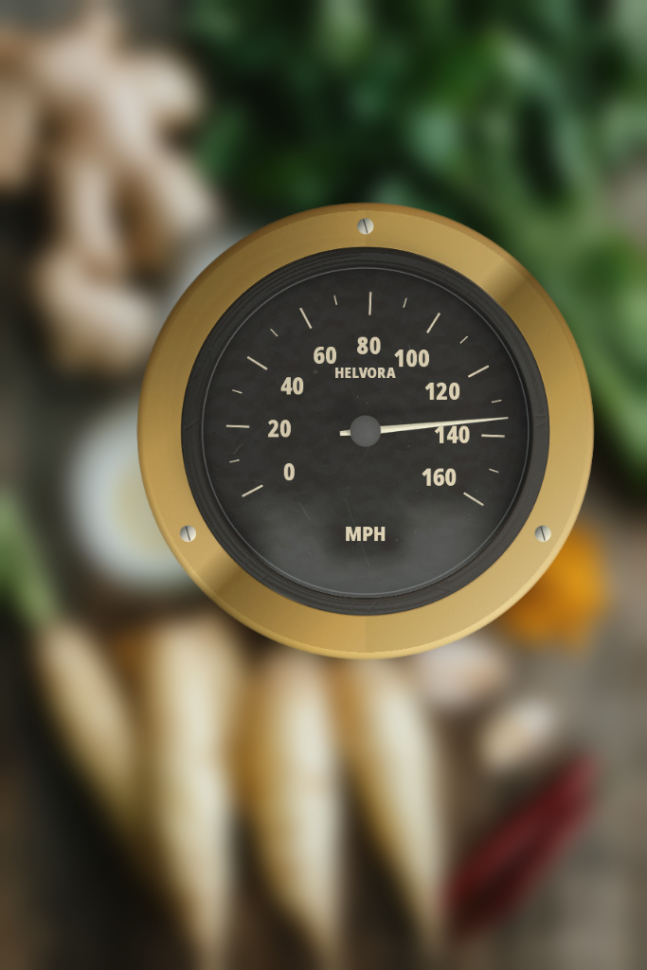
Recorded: 135 mph
